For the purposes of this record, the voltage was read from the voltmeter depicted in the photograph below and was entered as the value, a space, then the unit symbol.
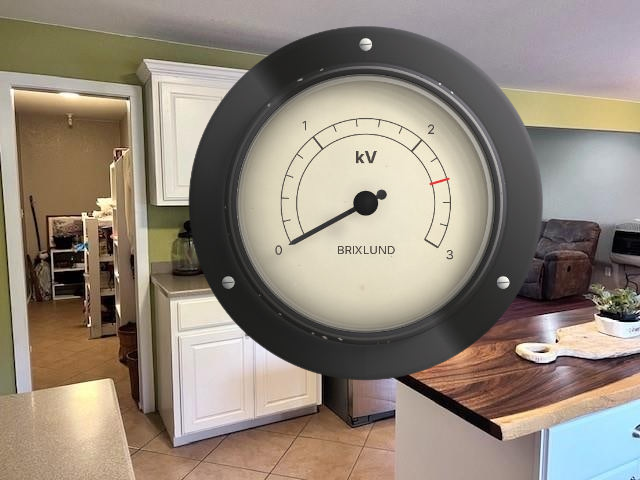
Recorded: 0 kV
